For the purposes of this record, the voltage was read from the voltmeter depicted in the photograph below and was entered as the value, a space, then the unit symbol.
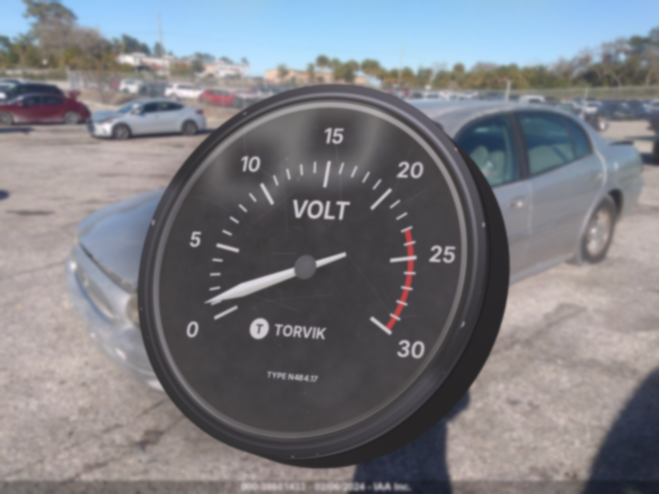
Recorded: 1 V
